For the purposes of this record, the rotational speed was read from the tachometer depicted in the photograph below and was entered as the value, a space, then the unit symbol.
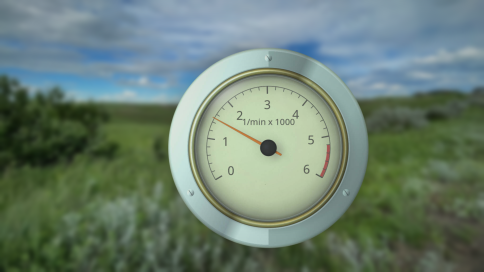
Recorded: 1500 rpm
